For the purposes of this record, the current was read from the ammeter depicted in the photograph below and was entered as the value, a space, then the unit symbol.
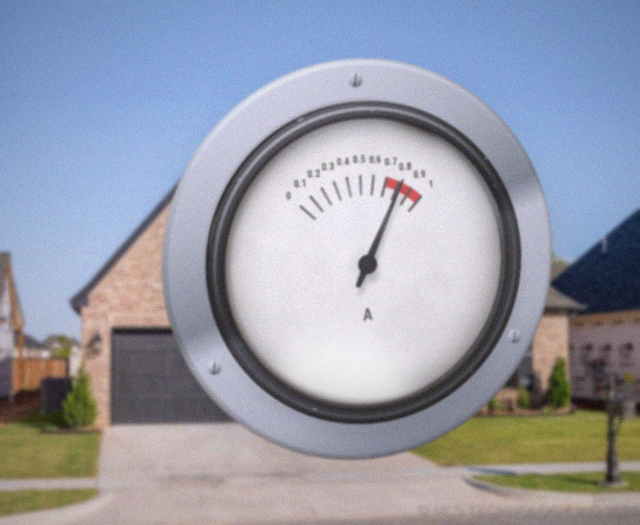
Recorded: 0.8 A
